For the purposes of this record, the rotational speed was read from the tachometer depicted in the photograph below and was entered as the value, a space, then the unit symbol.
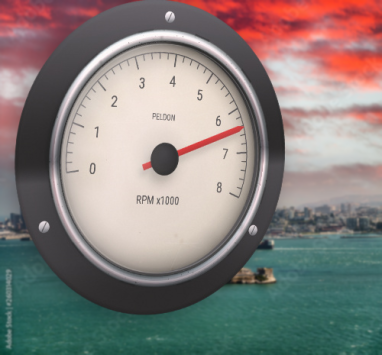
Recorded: 6400 rpm
